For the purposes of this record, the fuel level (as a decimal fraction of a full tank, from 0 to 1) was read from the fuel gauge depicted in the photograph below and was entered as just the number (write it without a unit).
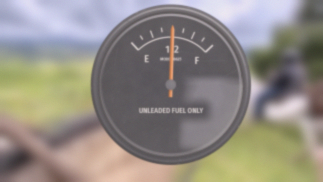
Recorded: 0.5
